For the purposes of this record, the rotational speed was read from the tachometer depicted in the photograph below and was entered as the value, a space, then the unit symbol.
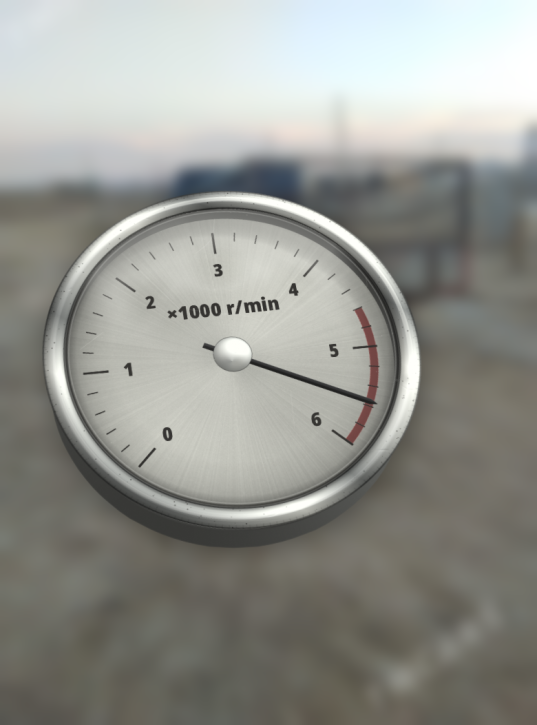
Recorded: 5600 rpm
